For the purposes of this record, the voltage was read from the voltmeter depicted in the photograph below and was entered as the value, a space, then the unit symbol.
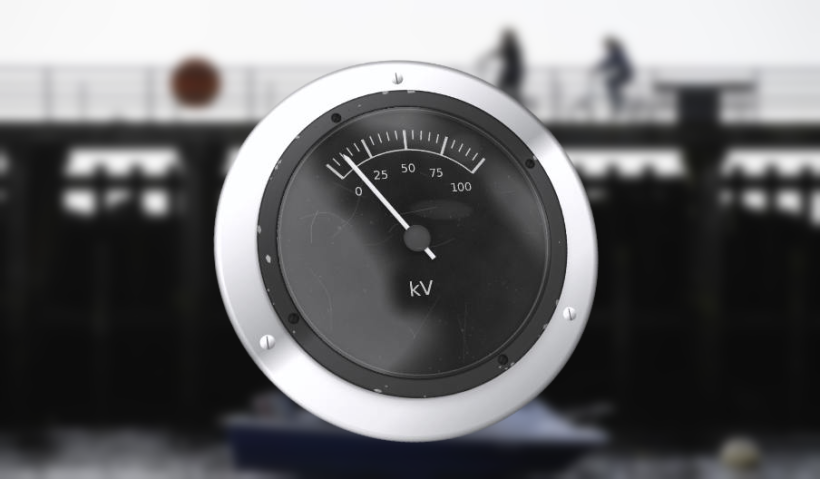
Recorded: 10 kV
